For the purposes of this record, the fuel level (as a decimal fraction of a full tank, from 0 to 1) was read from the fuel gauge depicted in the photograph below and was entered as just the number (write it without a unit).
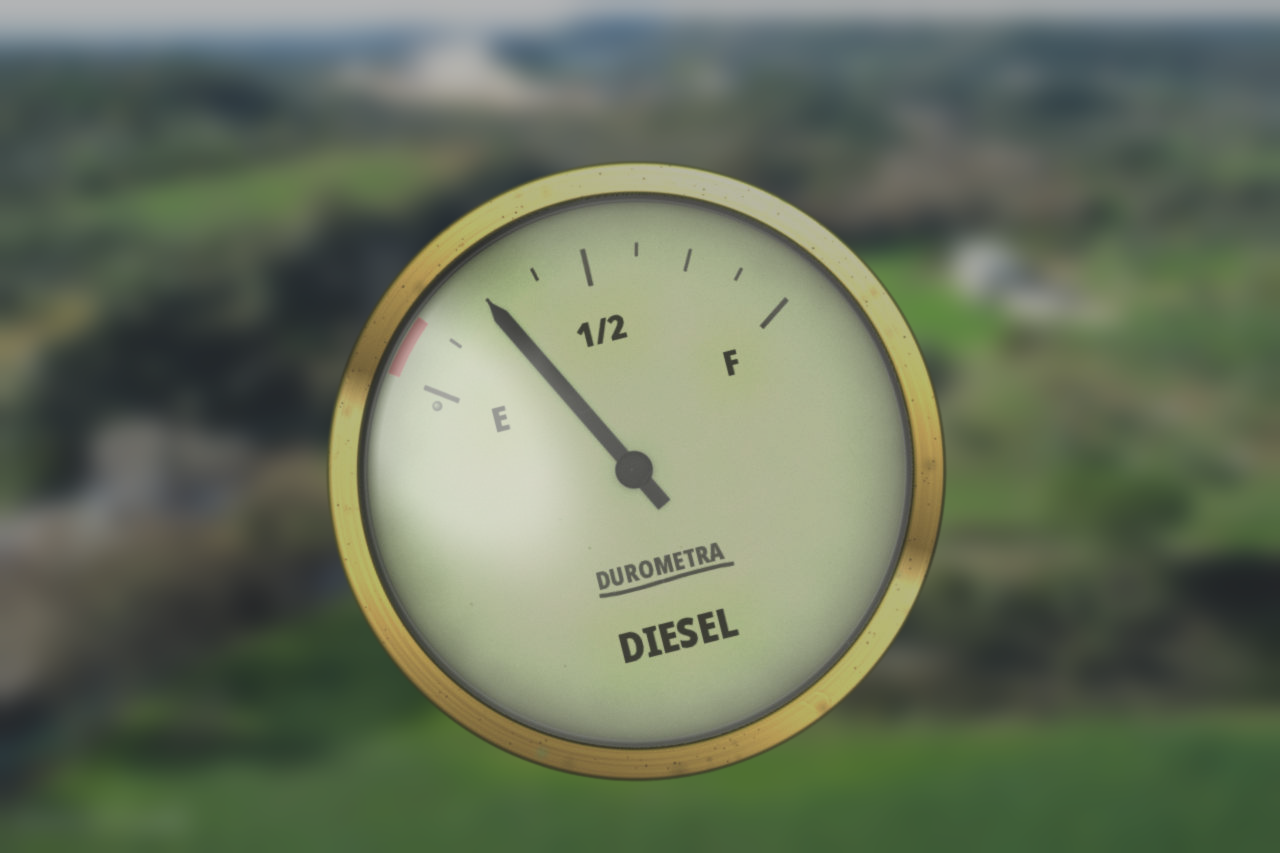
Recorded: 0.25
